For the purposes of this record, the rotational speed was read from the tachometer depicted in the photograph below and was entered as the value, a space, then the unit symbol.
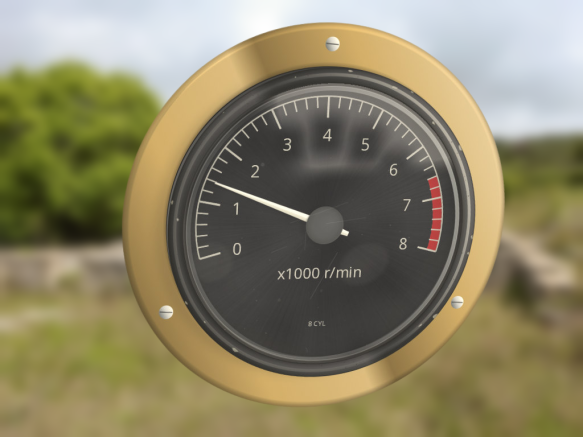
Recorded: 1400 rpm
